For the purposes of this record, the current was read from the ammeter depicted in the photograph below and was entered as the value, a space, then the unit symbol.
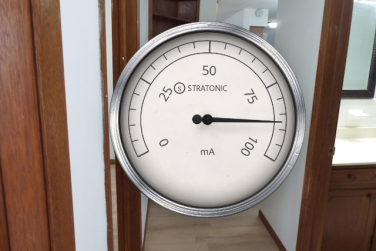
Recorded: 87.5 mA
